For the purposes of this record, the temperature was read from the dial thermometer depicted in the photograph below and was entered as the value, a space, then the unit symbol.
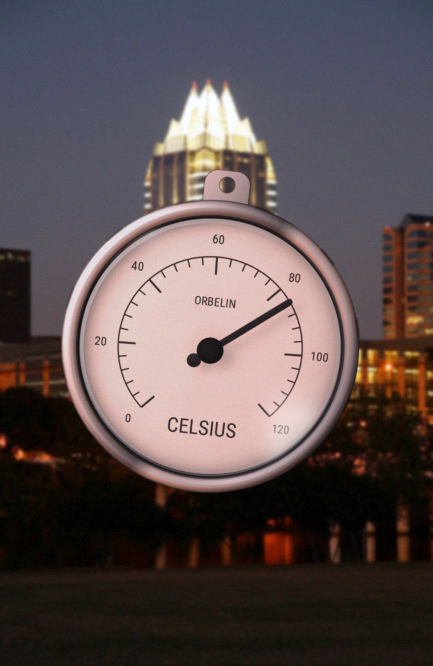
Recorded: 84 °C
